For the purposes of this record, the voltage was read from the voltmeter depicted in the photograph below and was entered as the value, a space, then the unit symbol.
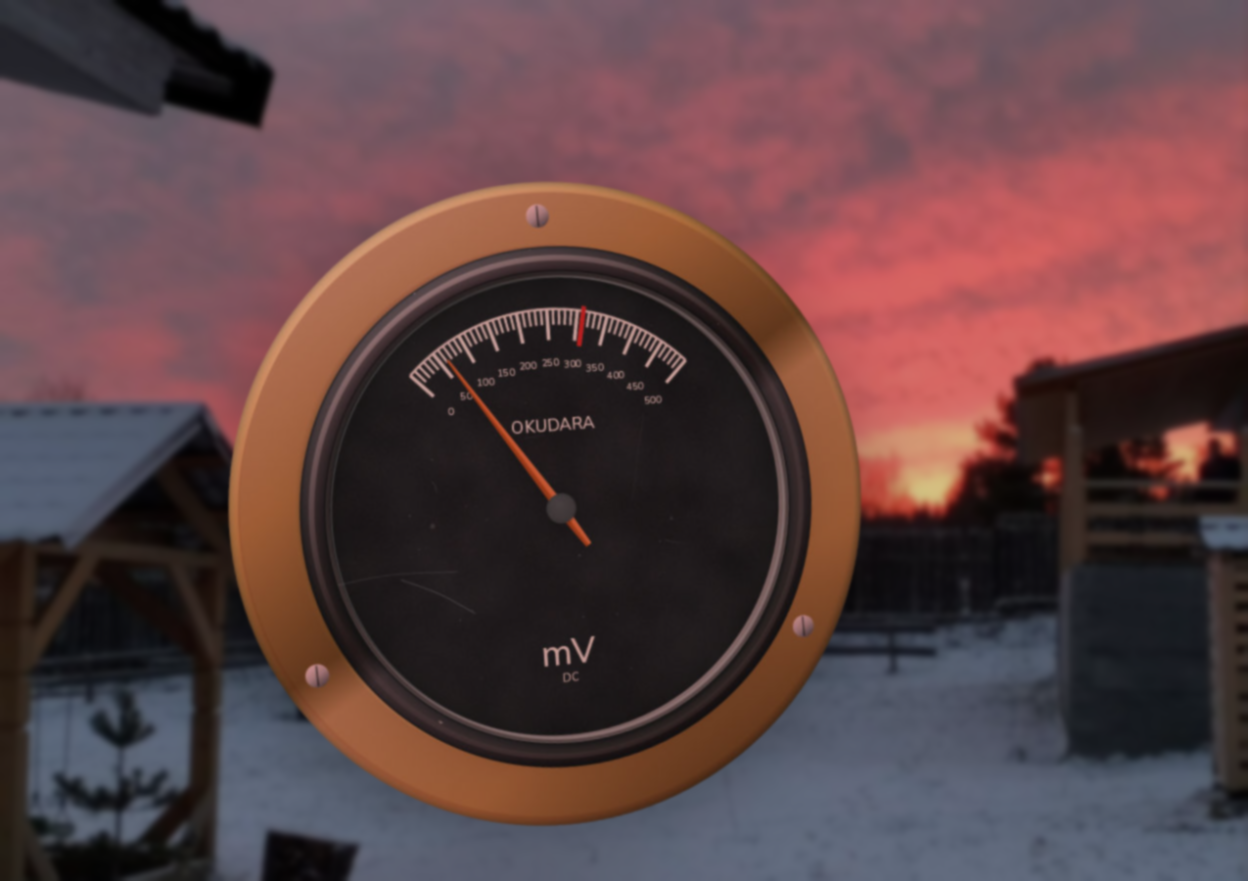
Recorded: 60 mV
